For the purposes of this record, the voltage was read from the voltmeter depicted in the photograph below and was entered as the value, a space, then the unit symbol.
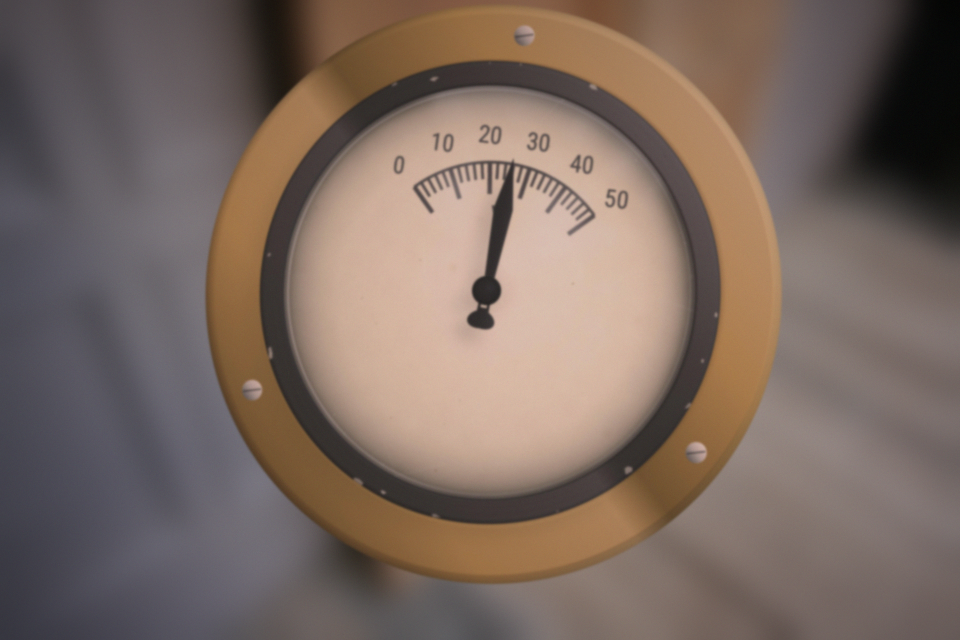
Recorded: 26 V
